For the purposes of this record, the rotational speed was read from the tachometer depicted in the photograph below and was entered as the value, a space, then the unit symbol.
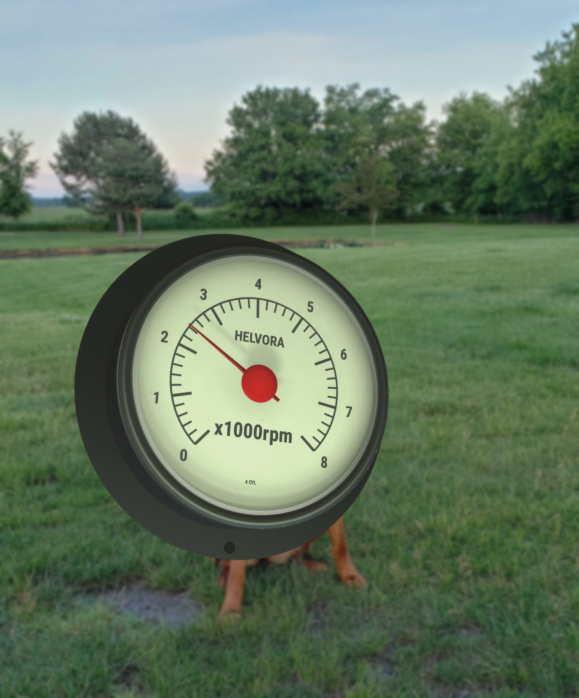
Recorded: 2400 rpm
